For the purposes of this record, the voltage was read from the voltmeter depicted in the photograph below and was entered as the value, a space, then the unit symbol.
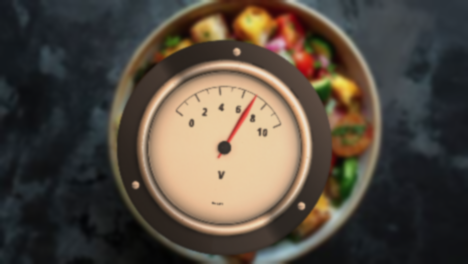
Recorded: 7 V
